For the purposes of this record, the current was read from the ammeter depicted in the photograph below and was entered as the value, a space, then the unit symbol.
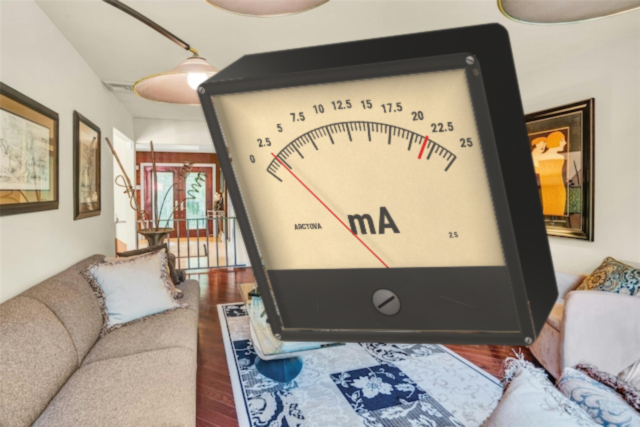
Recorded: 2.5 mA
